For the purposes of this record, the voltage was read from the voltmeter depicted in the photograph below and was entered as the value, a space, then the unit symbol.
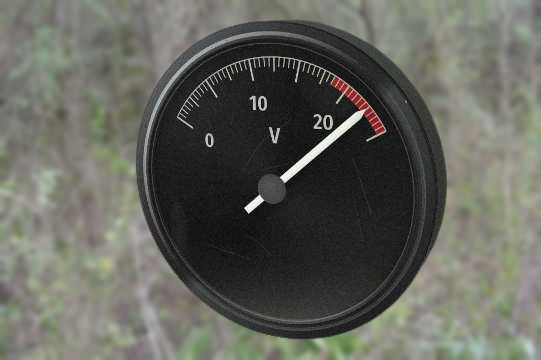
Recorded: 22.5 V
